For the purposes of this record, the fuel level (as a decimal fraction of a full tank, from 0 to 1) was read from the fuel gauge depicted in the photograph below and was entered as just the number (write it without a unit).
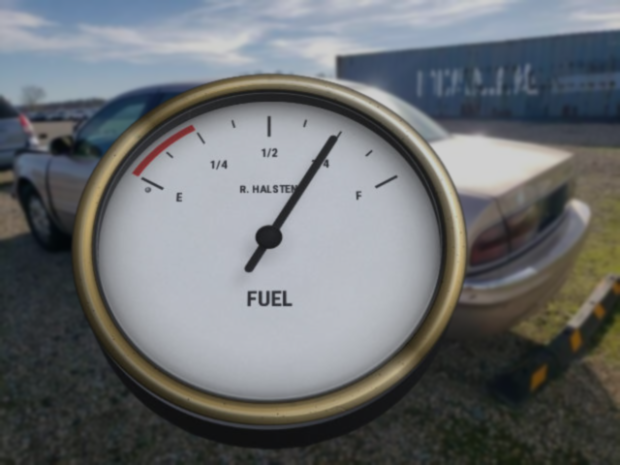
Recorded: 0.75
